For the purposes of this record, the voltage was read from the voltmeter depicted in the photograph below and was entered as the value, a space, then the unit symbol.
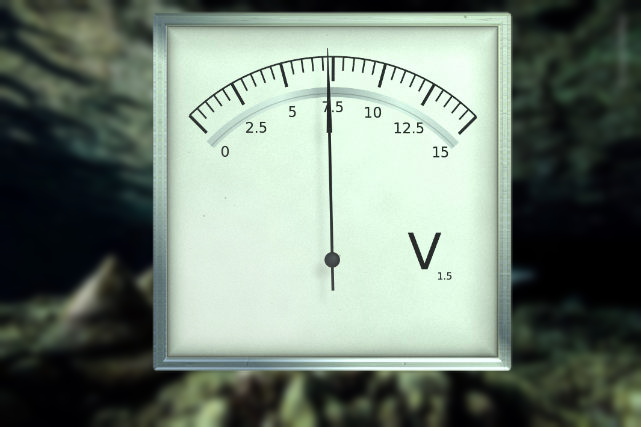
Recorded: 7.25 V
